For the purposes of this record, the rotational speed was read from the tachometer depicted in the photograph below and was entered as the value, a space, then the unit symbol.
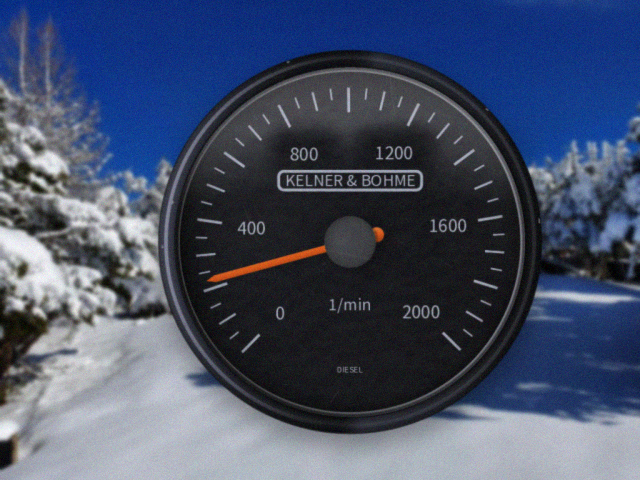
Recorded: 225 rpm
